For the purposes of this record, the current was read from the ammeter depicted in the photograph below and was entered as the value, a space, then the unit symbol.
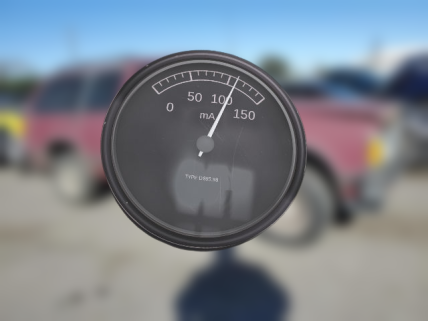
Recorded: 110 mA
